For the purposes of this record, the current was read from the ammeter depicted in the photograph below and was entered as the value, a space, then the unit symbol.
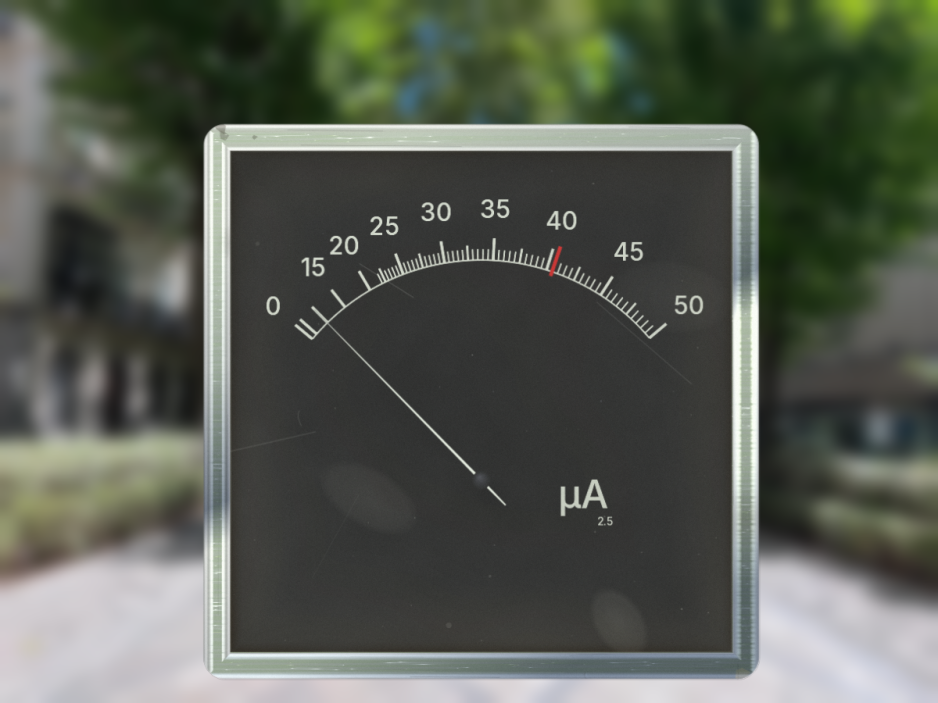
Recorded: 10 µA
